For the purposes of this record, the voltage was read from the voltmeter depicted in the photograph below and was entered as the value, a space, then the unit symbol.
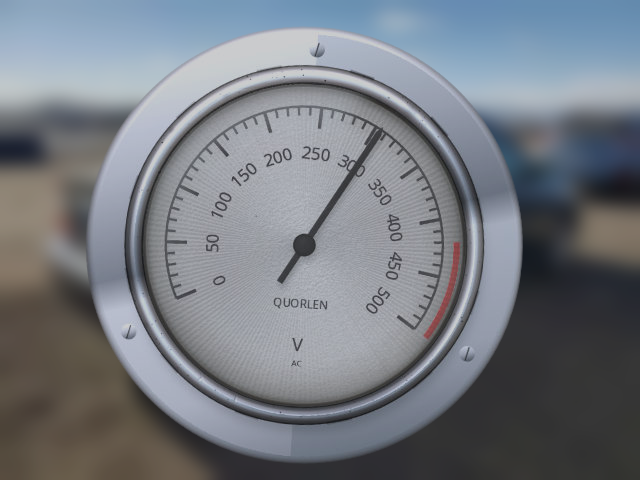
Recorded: 305 V
